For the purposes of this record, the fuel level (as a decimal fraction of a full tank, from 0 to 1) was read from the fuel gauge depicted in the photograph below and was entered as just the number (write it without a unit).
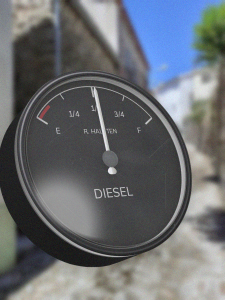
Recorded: 0.5
